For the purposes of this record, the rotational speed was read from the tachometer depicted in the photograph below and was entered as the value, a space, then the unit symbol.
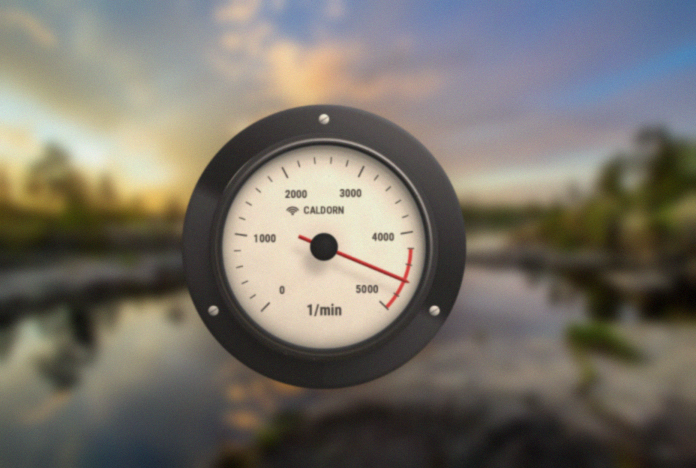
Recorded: 4600 rpm
